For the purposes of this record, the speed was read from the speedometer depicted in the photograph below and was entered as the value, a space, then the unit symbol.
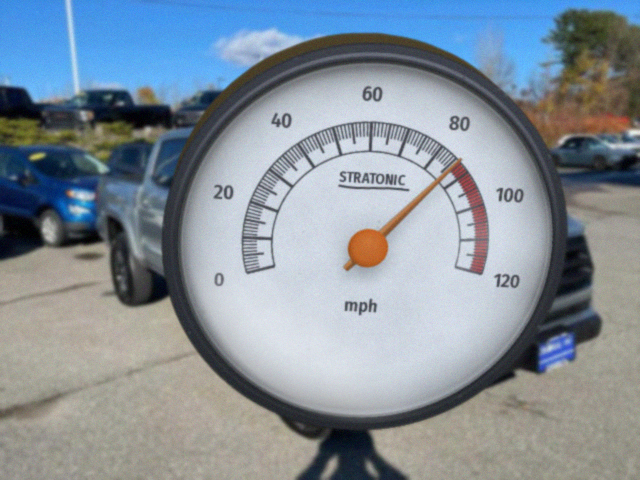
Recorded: 85 mph
